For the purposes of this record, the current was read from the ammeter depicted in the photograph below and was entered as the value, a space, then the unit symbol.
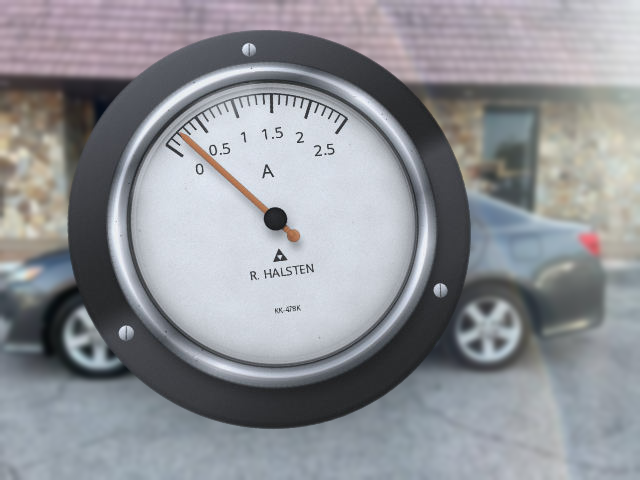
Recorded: 0.2 A
